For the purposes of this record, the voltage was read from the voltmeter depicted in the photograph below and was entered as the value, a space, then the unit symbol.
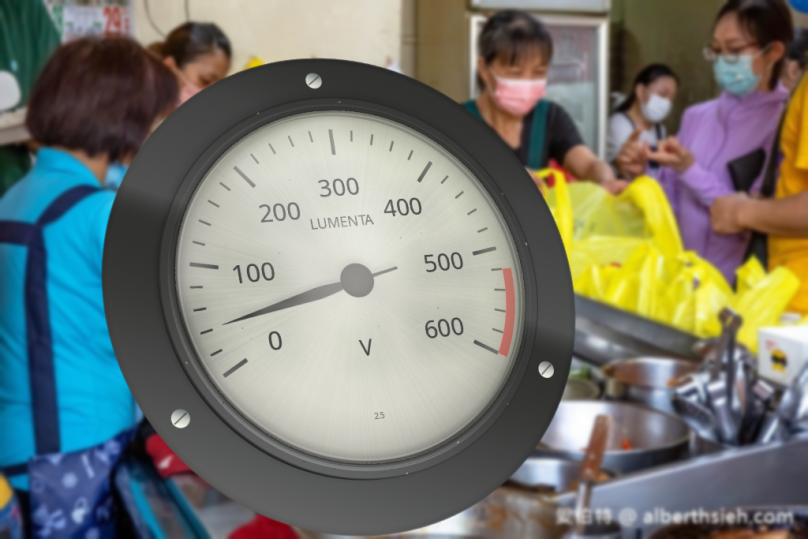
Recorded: 40 V
